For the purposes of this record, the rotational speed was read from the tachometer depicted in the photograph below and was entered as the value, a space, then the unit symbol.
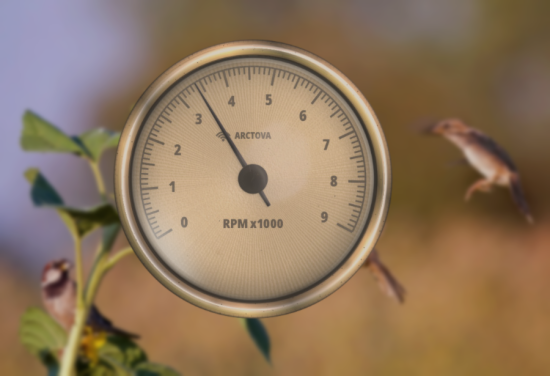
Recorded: 3400 rpm
